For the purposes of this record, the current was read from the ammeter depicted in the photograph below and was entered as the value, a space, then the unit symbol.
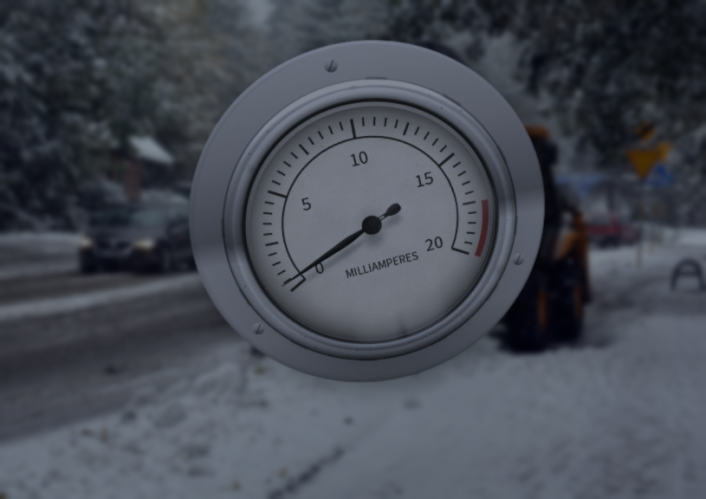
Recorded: 0.5 mA
